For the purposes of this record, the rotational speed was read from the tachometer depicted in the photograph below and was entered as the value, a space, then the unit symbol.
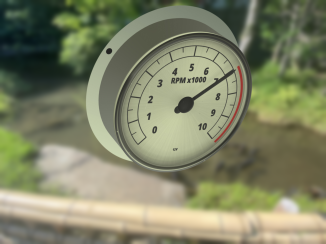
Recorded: 7000 rpm
